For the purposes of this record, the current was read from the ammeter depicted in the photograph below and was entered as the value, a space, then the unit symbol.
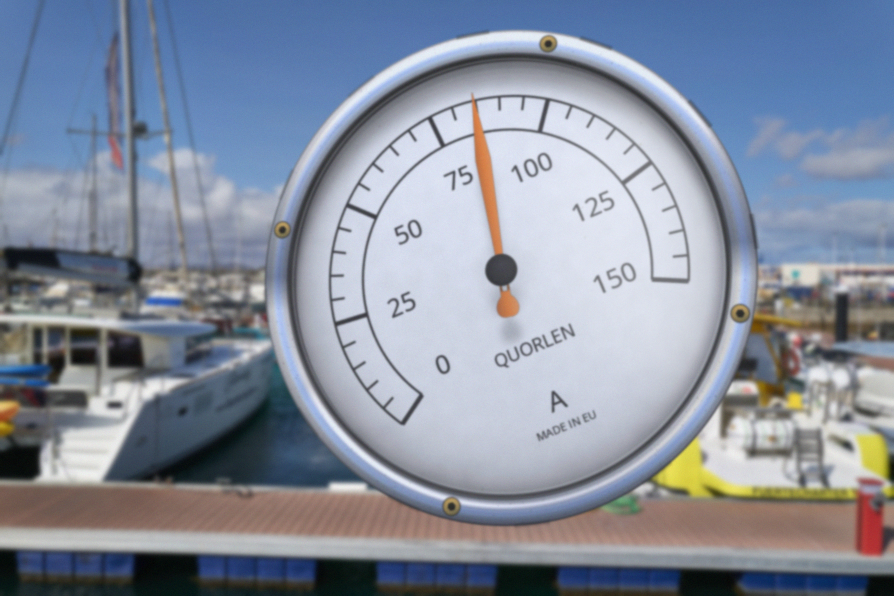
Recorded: 85 A
